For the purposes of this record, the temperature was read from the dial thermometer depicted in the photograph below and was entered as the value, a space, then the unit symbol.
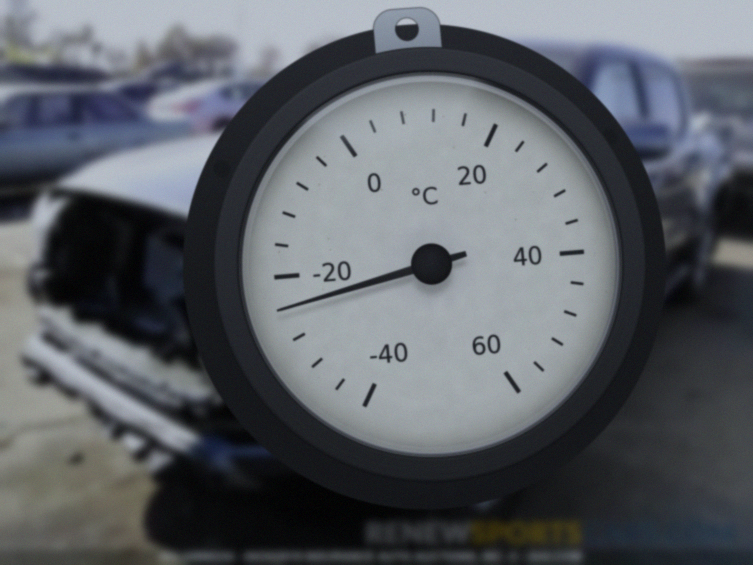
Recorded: -24 °C
